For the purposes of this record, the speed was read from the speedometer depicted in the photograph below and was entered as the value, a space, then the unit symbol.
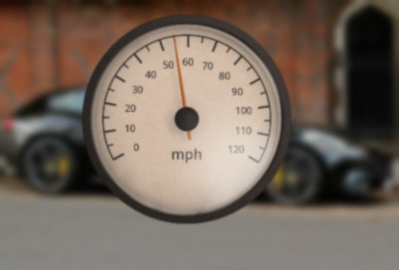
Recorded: 55 mph
